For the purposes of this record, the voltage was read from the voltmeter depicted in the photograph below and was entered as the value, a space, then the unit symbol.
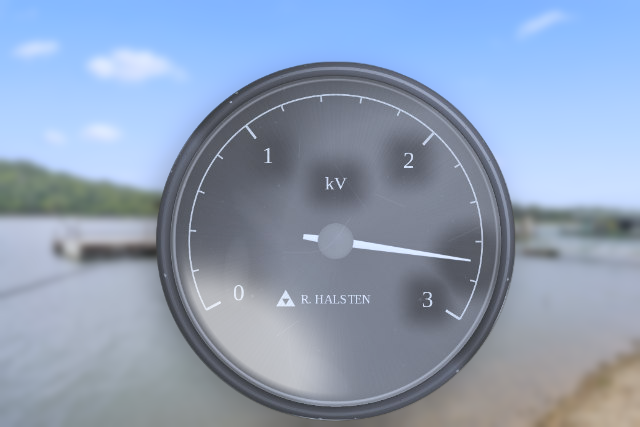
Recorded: 2.7 kV
